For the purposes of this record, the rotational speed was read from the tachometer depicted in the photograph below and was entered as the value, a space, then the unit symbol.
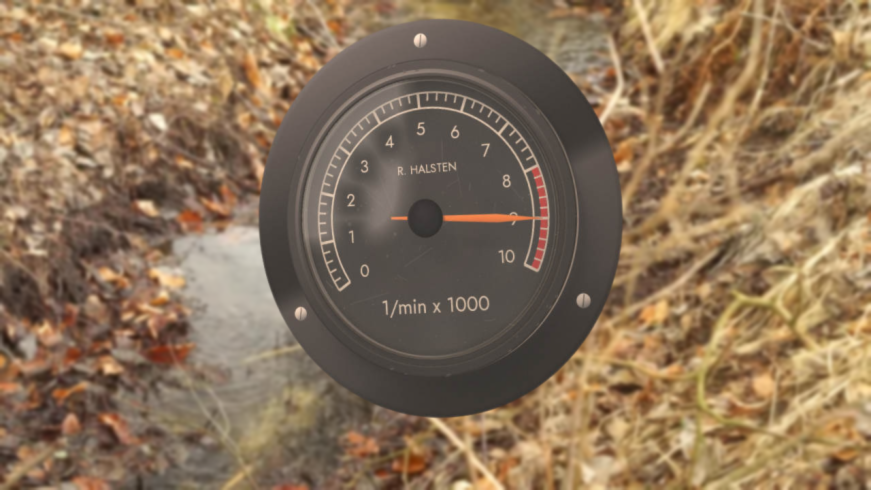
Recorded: 9000 rpm
